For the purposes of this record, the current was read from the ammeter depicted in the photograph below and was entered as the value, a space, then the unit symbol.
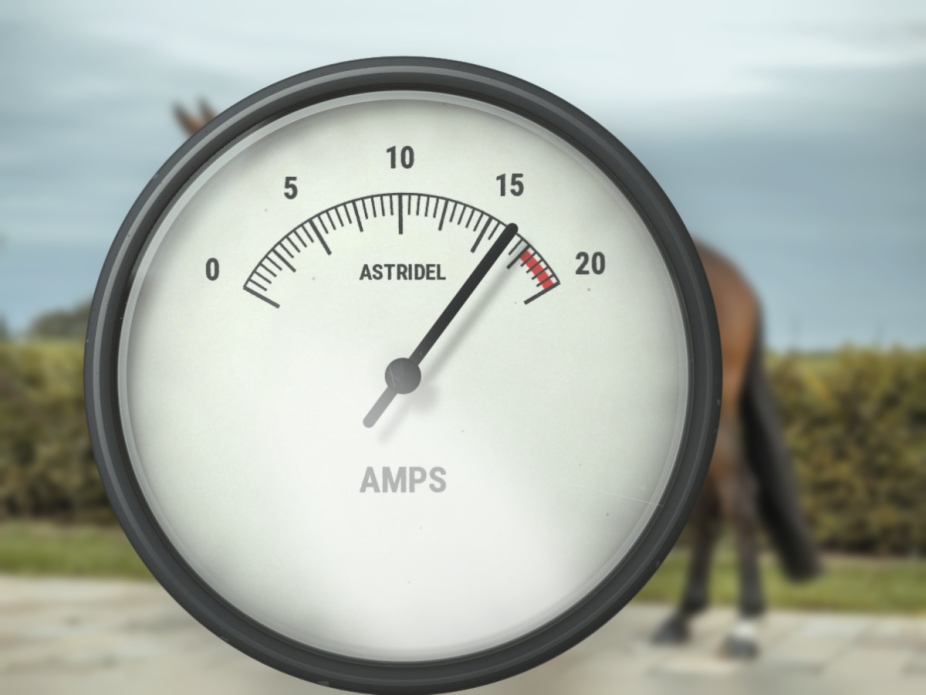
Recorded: 16.25 A
